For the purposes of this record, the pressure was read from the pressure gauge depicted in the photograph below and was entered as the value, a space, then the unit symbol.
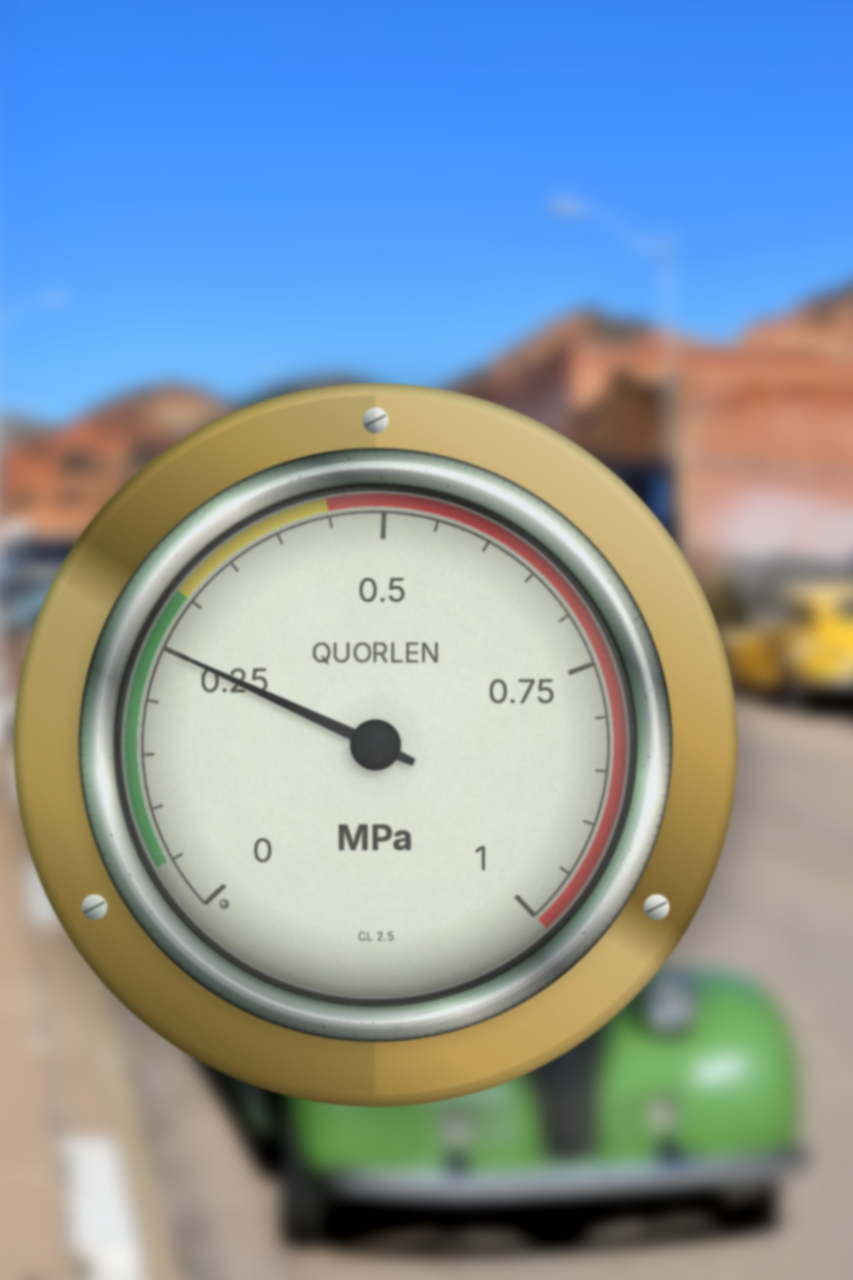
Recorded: 0.25 MPa
